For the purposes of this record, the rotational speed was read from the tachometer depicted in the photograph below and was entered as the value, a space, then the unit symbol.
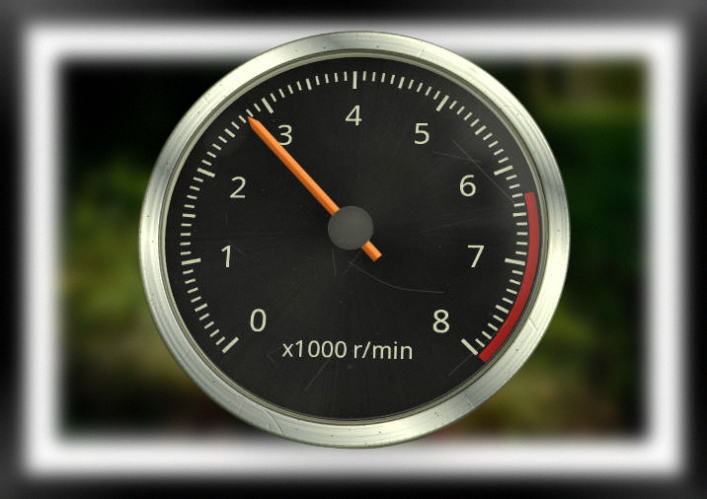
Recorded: 2750 rpm
